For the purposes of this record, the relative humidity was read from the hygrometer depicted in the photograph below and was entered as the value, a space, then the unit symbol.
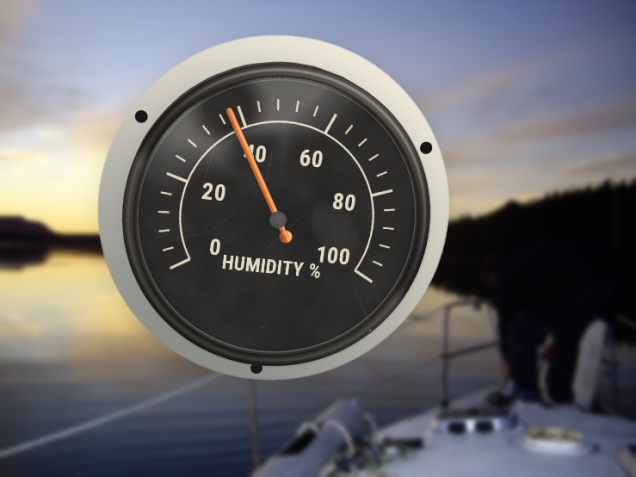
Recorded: 38 %
